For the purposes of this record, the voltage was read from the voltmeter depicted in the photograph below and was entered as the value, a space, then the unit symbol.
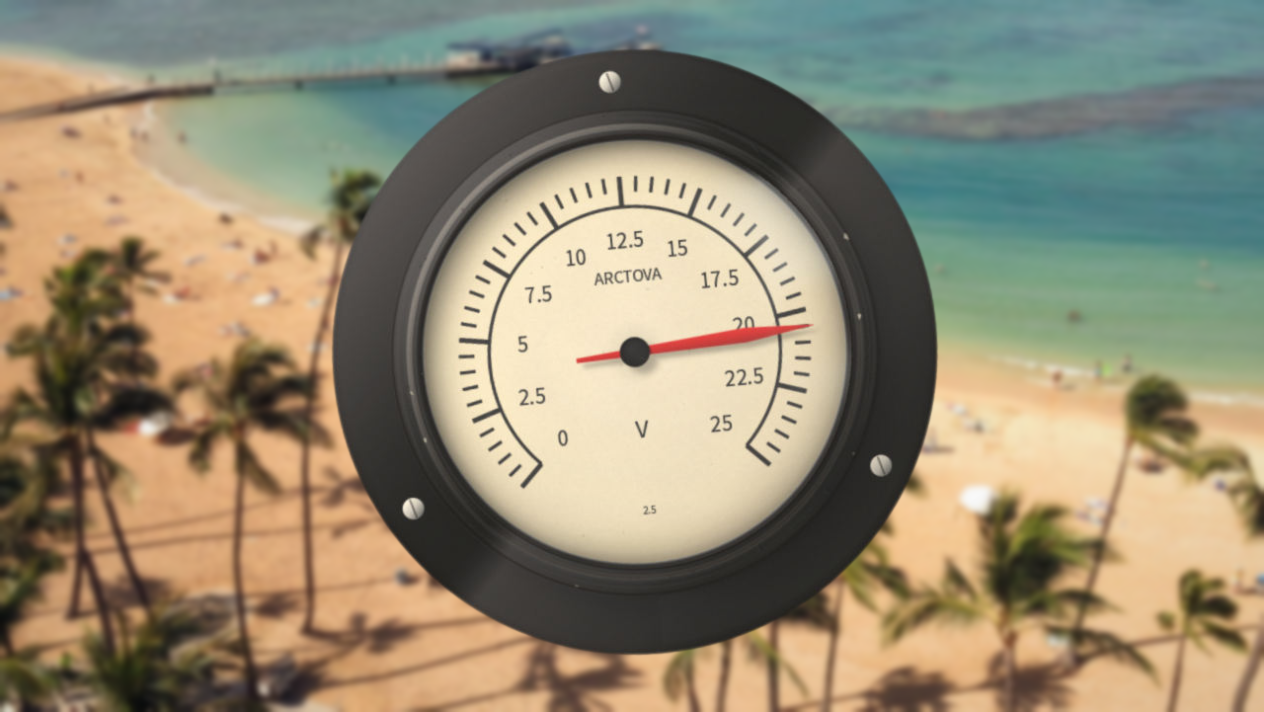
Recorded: 20.5 V
